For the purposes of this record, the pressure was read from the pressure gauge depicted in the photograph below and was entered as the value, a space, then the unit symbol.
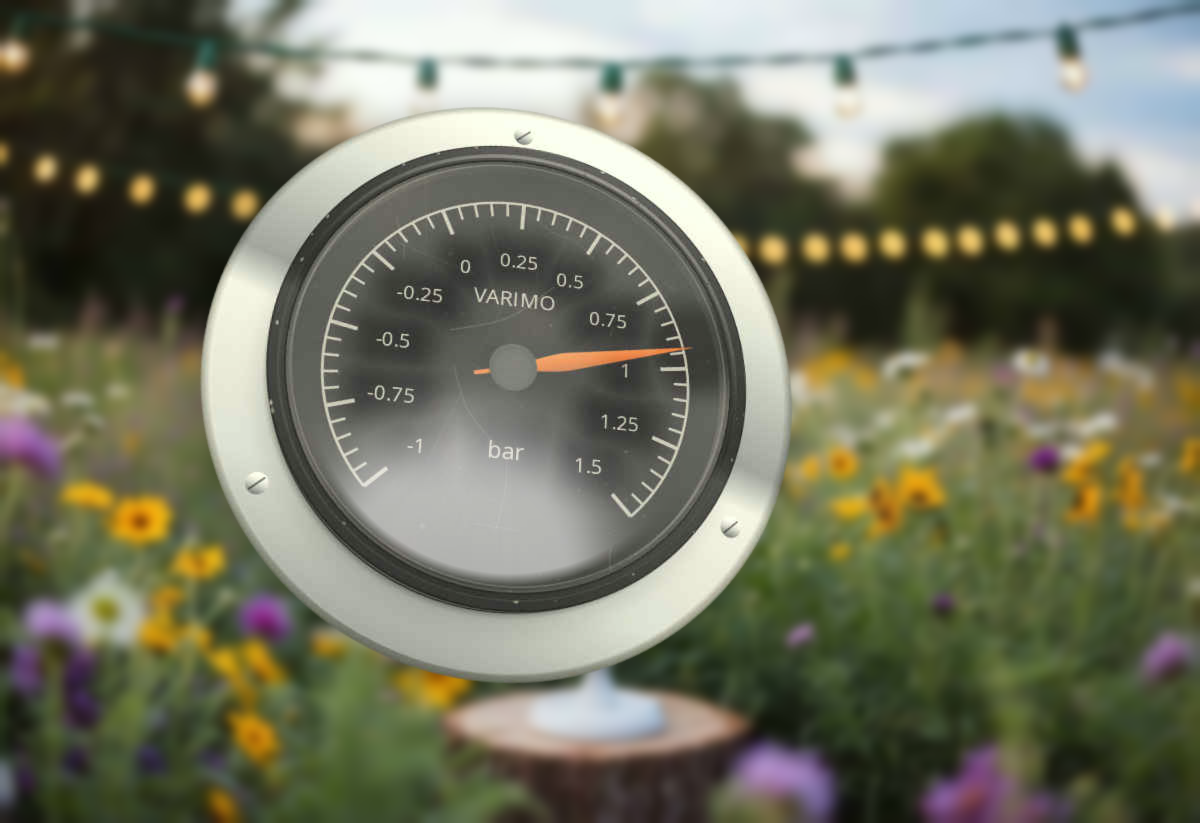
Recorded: 0.95 bar
